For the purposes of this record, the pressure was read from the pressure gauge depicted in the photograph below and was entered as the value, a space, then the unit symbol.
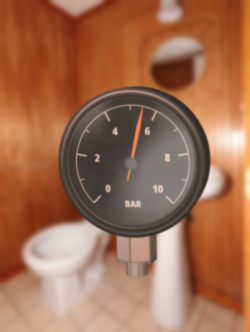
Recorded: 5.5 bar
